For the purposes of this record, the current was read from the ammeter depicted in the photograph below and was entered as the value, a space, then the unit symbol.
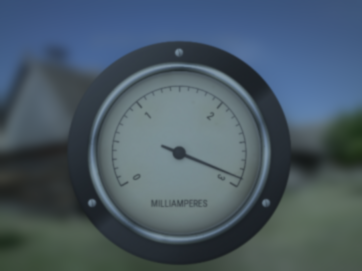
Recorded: 2.9 mA
